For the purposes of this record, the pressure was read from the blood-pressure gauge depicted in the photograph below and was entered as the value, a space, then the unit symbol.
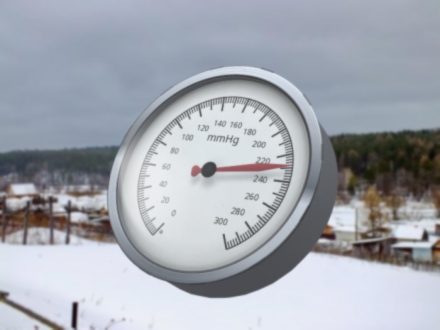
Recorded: 230 mmHg
